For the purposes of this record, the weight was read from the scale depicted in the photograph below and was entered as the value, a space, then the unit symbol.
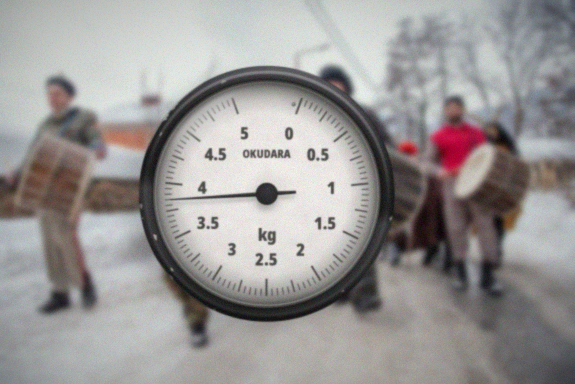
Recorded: 3.85 kg
